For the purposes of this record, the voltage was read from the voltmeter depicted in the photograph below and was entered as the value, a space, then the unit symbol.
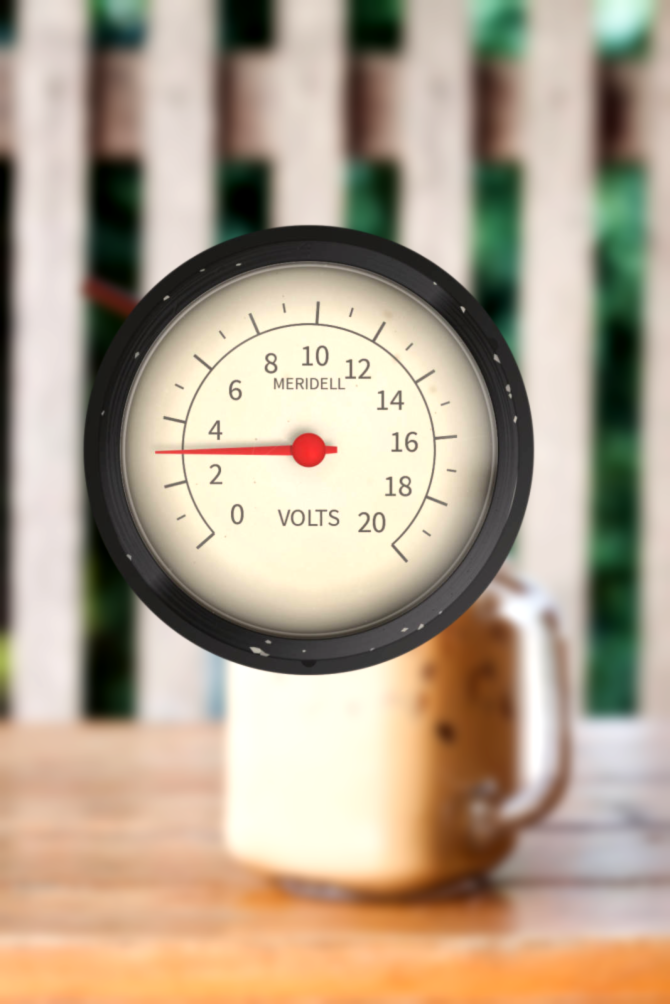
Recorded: 3 V
